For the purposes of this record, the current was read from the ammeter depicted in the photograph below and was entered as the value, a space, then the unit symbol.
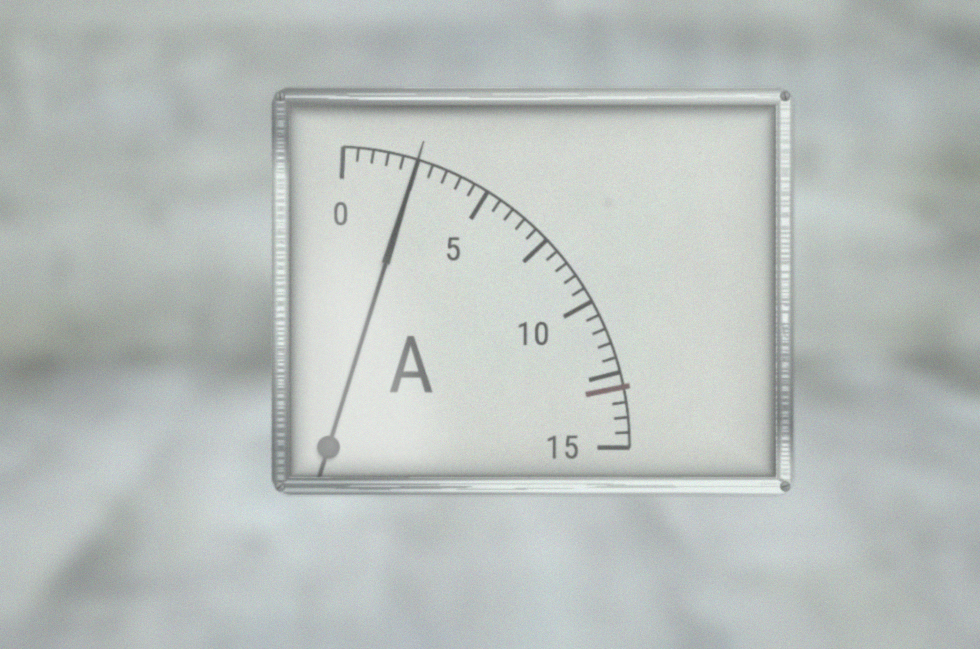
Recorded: 2.5 A
